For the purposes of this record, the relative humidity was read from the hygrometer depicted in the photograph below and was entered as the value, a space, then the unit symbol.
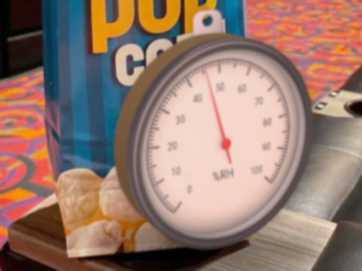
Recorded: 45 %
